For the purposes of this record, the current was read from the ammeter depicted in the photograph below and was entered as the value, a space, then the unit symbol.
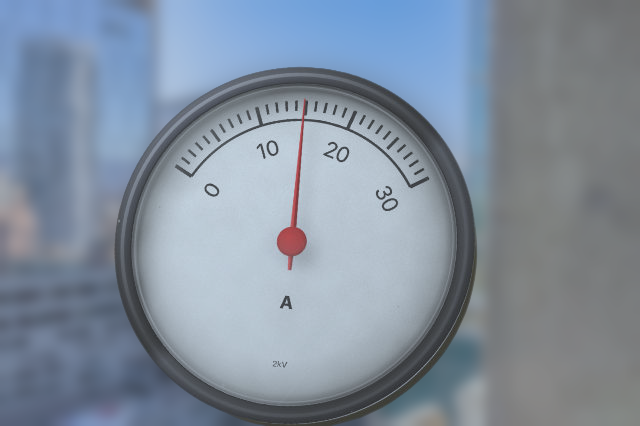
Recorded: 15 A
